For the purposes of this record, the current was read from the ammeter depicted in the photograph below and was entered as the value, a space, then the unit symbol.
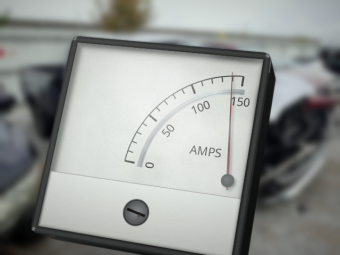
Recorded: 140 A
